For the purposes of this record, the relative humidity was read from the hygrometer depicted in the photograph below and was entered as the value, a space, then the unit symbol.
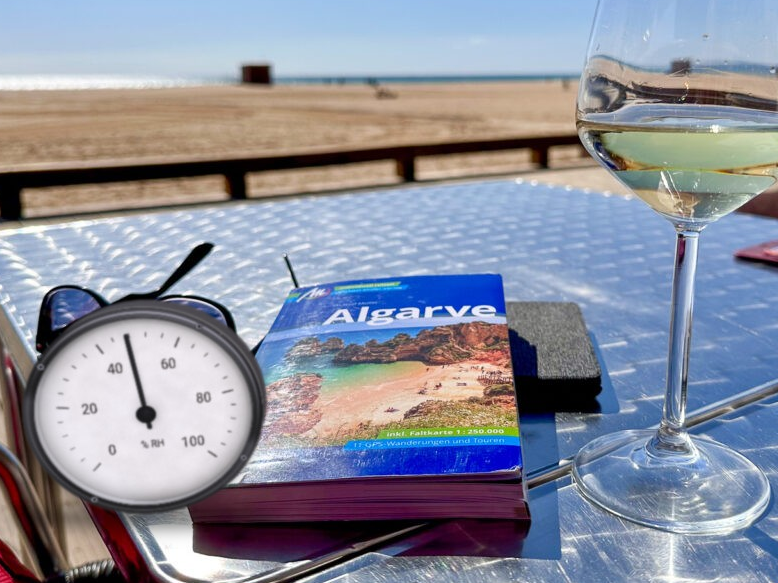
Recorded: 48 %
